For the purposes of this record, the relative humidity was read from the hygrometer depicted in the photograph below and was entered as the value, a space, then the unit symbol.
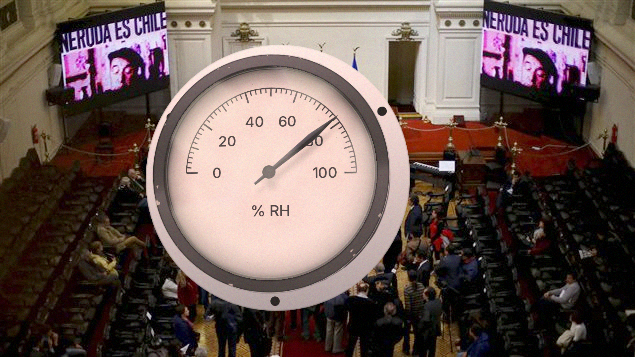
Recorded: 78 %
